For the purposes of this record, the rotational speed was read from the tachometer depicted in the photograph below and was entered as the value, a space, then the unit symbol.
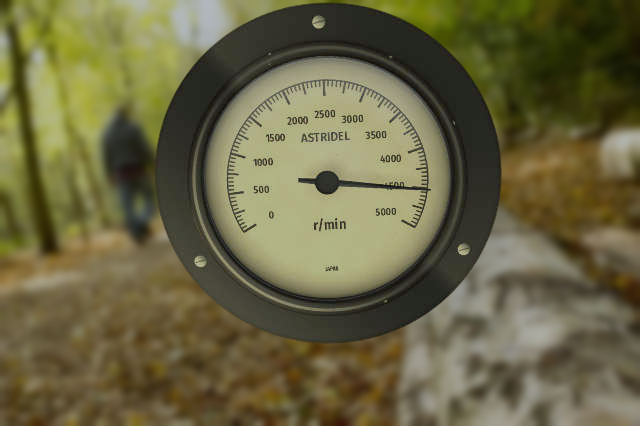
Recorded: 4500 rpm
